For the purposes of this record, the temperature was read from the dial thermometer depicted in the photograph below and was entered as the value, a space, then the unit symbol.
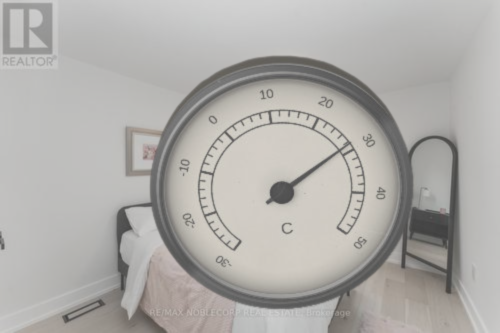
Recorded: 28 °C
